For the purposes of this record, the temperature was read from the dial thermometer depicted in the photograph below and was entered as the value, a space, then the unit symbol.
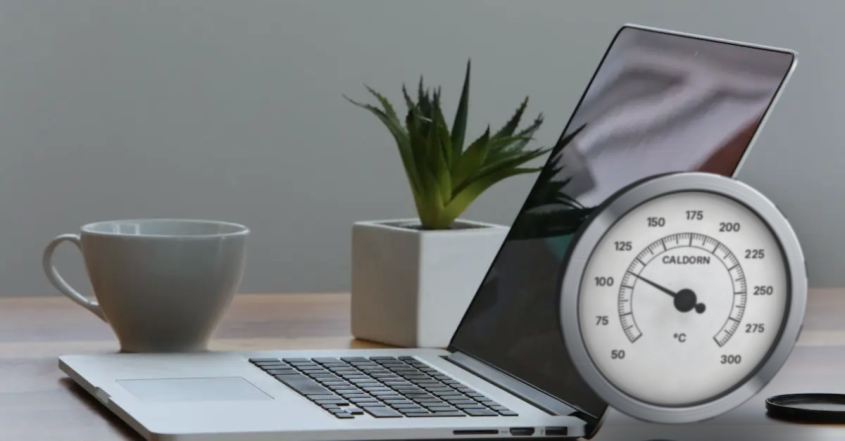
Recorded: 112.5 °C
